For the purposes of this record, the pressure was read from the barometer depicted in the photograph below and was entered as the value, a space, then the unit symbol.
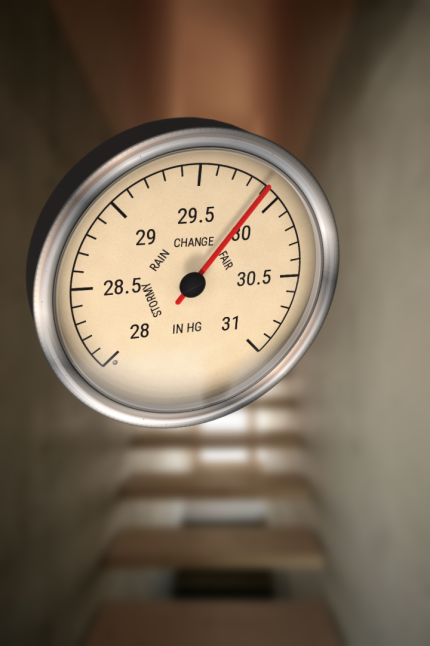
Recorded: 29.9 inHg
